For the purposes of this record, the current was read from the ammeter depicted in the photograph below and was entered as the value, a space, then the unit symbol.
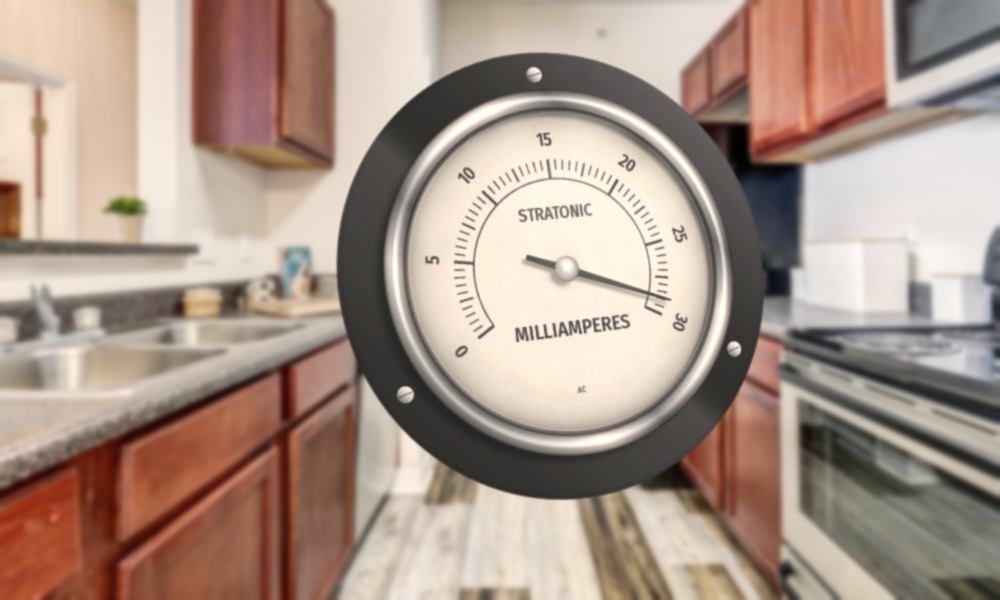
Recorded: 29 mA
